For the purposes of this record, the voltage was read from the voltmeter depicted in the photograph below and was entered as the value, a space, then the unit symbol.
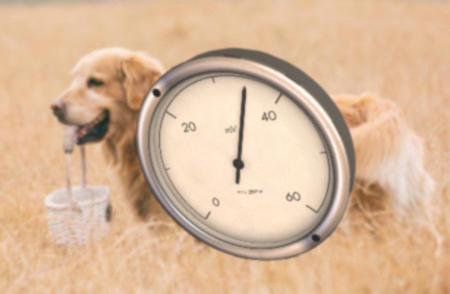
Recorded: 35 mV
